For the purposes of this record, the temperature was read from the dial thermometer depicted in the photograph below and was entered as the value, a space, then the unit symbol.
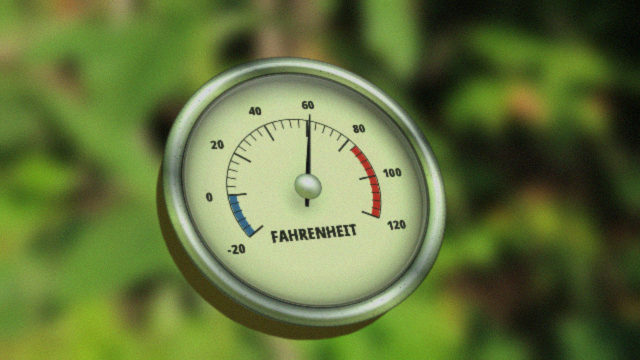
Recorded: 60 °F
